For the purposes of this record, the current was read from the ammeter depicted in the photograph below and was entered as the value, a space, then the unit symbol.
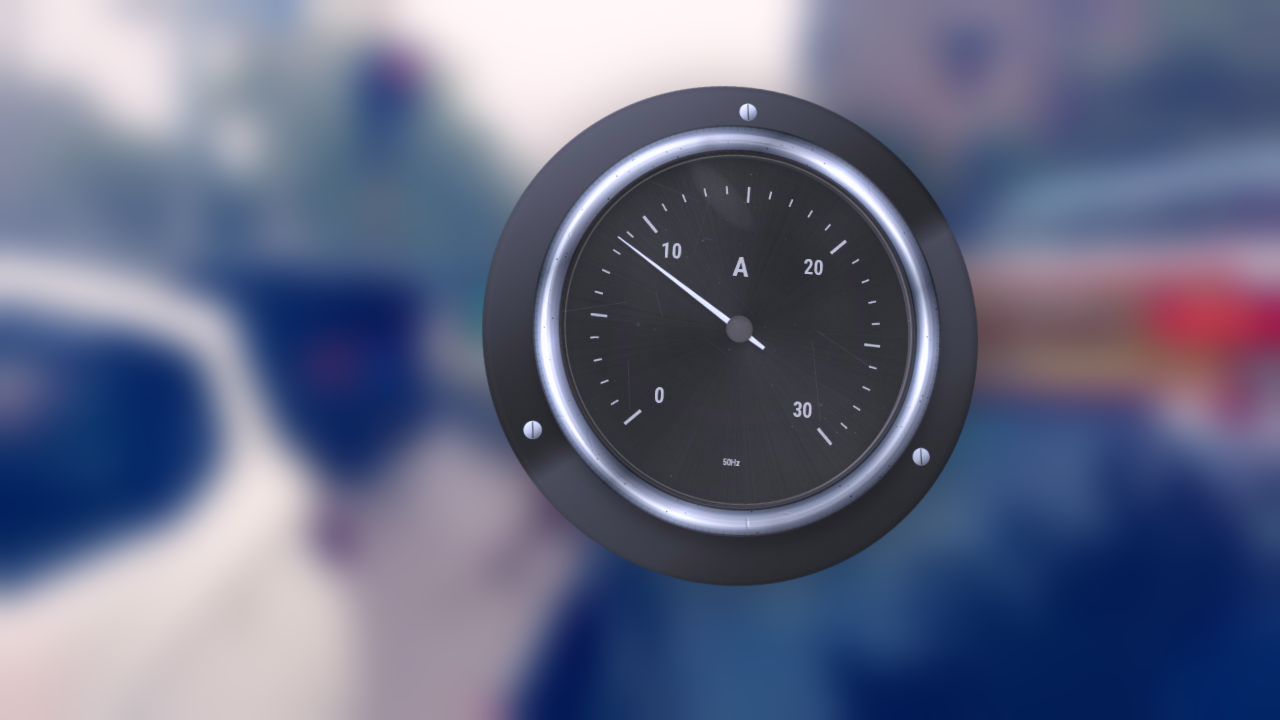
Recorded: 8.5 A
